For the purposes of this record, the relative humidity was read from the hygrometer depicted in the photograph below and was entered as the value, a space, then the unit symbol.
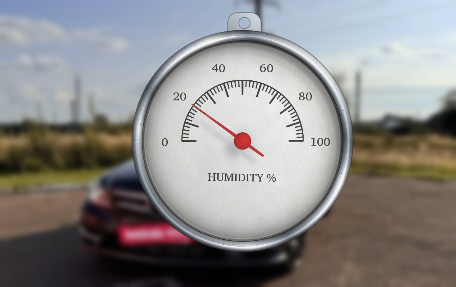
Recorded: 20 %
